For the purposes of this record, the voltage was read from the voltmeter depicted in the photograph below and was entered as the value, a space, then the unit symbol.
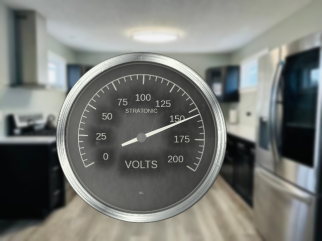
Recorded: 155 V
